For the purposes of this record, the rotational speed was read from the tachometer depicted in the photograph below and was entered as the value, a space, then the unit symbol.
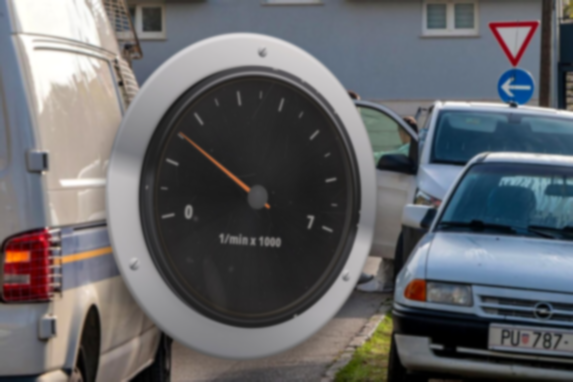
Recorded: 1500 rpm
